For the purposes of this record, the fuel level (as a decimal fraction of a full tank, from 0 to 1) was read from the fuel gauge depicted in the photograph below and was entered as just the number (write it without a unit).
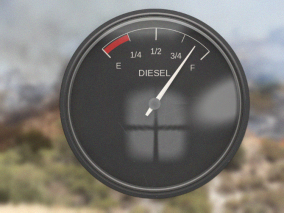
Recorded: 0.875
